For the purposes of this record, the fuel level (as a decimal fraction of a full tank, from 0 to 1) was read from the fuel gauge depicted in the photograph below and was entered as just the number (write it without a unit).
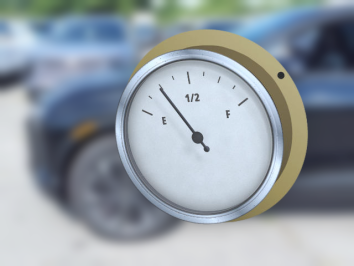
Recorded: 0.25
